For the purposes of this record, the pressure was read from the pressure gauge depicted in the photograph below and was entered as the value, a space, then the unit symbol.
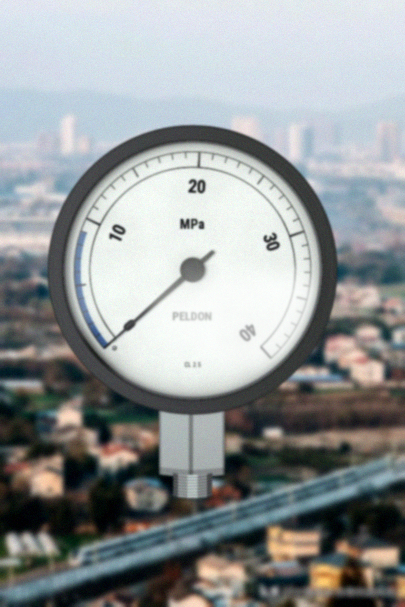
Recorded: 0 MPa
